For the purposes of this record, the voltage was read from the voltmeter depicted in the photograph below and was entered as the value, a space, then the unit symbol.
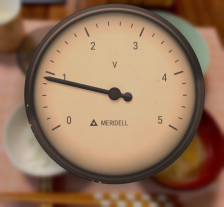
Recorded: 0.9 V
